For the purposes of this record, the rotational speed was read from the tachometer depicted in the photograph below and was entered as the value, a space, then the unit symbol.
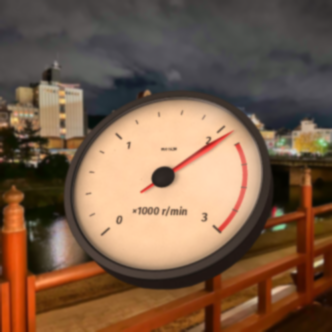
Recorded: 2100 rpm
